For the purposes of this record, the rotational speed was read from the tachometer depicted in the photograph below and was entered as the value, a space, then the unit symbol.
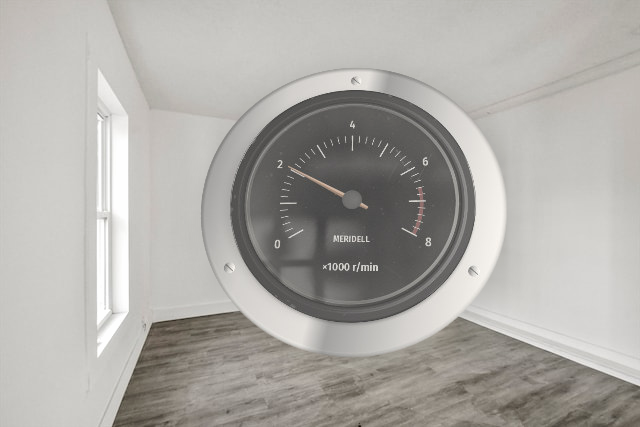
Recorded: 2000 rpm
